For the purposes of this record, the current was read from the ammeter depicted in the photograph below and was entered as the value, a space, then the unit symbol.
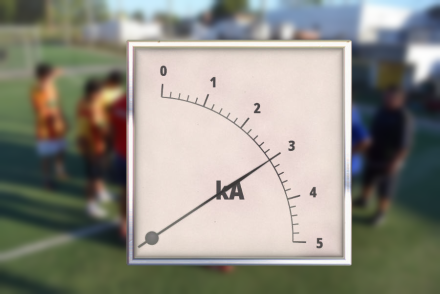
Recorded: 3 kA
